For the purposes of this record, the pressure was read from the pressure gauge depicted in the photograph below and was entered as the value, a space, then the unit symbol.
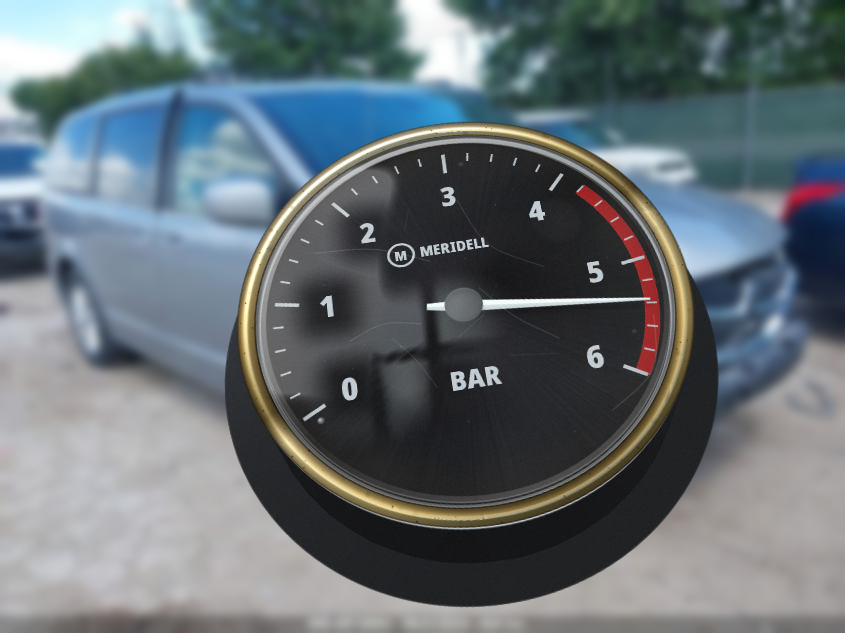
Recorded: 5.4 bar
